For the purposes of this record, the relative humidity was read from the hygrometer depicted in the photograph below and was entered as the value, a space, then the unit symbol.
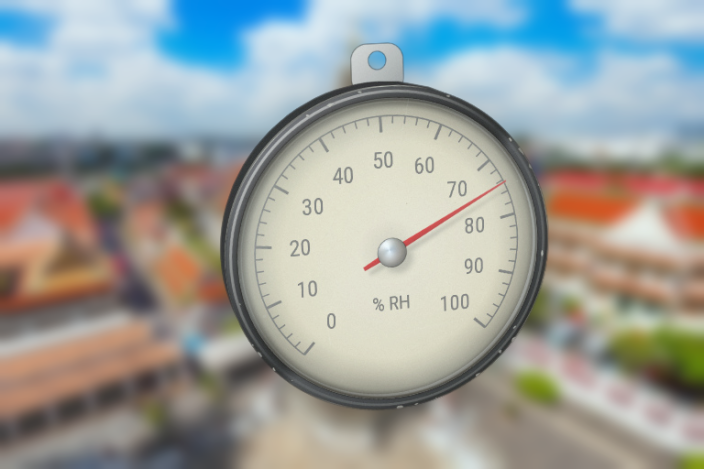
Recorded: 74 %
